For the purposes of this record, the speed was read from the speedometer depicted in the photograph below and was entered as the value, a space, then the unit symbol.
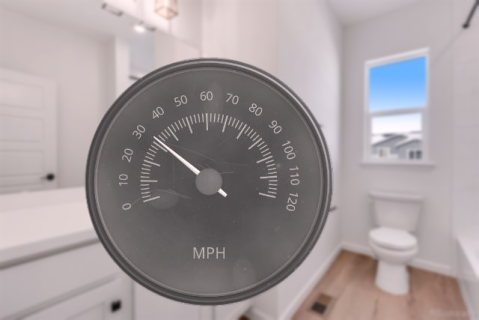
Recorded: 32 mph
